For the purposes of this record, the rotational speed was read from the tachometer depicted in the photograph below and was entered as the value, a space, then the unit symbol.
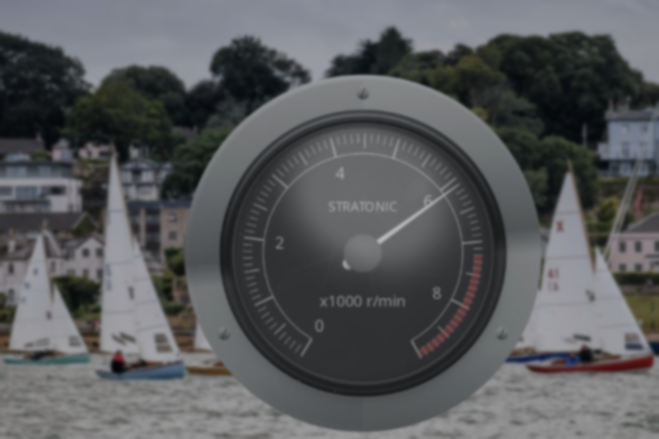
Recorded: 6100 rpm
